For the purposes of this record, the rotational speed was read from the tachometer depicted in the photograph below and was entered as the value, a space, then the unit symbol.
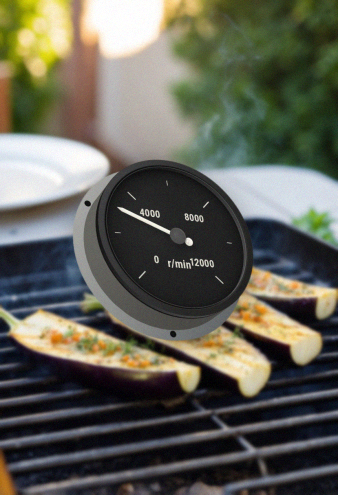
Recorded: 3000 rpm
